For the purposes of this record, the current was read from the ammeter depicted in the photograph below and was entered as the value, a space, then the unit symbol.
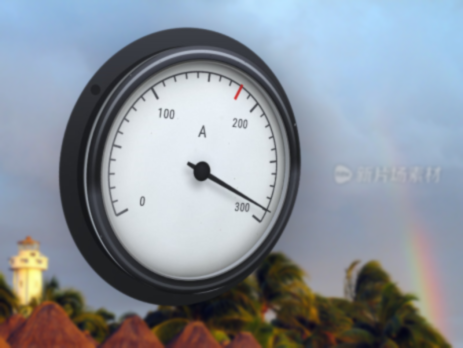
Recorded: 290 A
